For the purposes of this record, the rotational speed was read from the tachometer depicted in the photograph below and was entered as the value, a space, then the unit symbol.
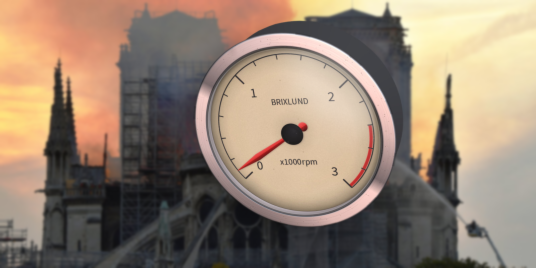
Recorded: 100 rpm
